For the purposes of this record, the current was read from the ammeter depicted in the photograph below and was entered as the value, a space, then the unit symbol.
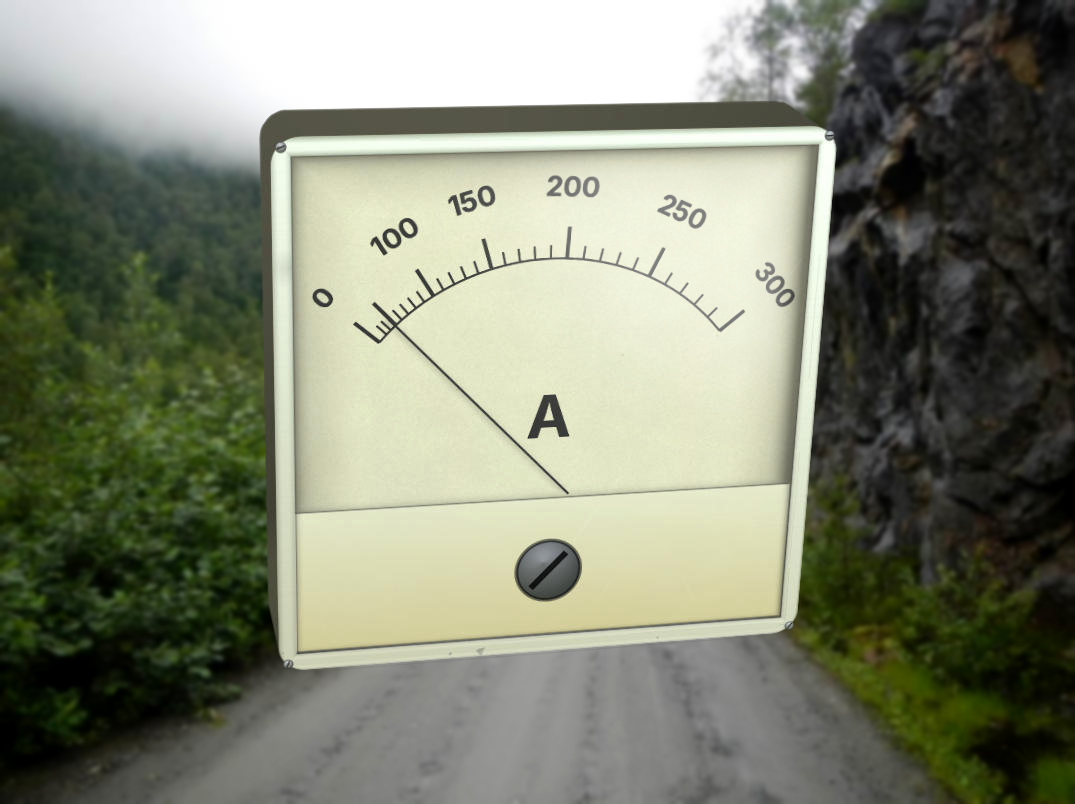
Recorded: 50 A
